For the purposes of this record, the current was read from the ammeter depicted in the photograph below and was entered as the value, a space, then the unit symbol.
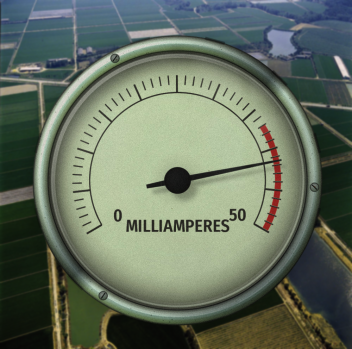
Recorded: 41.5 mA
